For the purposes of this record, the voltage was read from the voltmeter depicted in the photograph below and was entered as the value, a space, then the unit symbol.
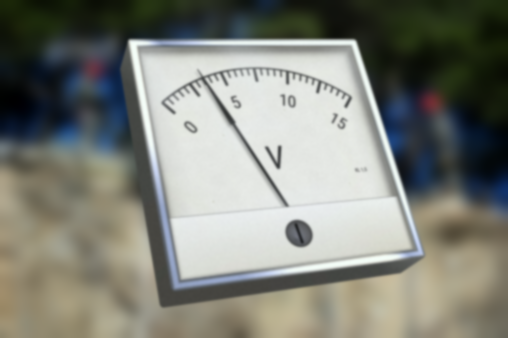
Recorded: 3.5 V
